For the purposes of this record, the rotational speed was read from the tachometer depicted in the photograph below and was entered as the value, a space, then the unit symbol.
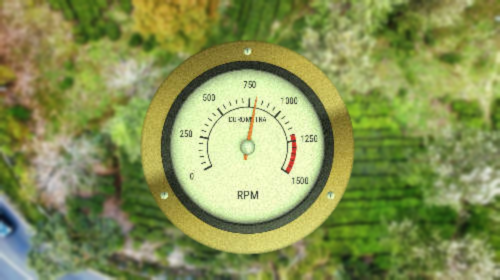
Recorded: 800 rpm
